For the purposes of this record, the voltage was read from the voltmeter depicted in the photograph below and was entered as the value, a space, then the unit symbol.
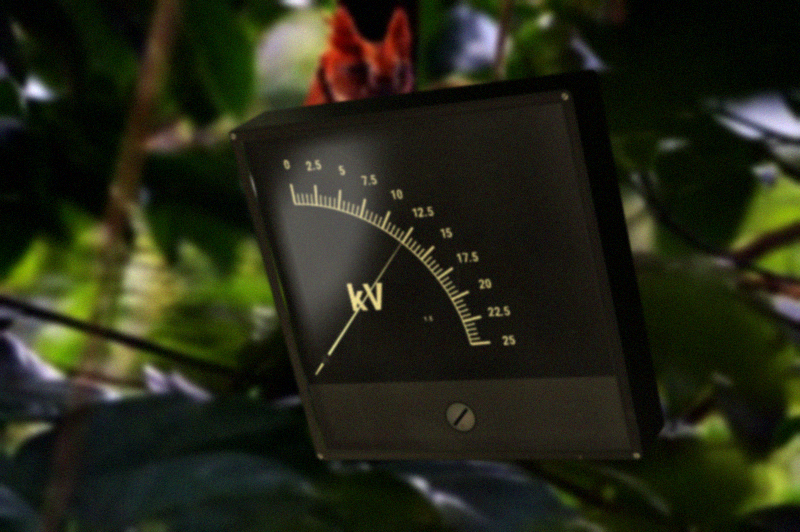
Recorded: 12.5 kV
